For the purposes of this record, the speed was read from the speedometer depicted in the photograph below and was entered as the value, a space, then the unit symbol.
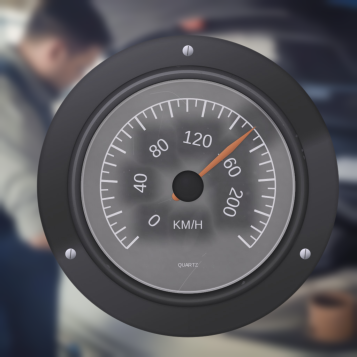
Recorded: 150 km/h
